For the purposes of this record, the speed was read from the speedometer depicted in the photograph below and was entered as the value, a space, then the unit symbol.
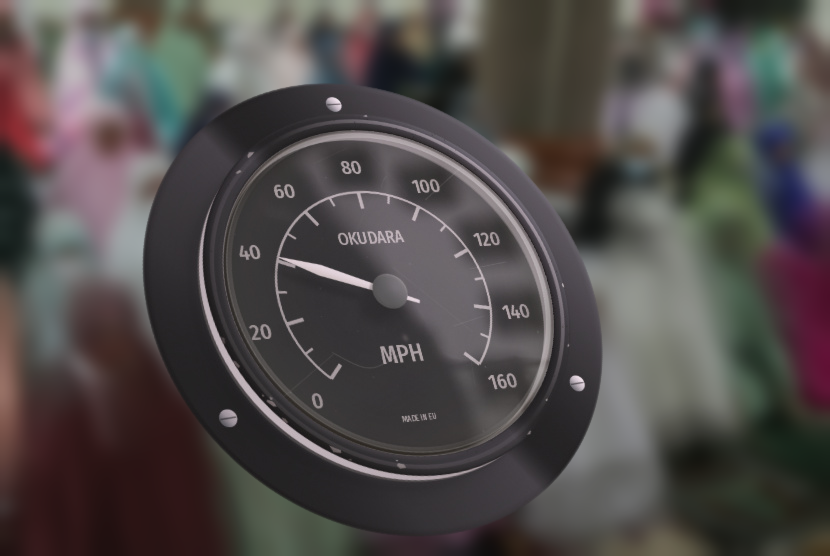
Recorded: 40 mph
